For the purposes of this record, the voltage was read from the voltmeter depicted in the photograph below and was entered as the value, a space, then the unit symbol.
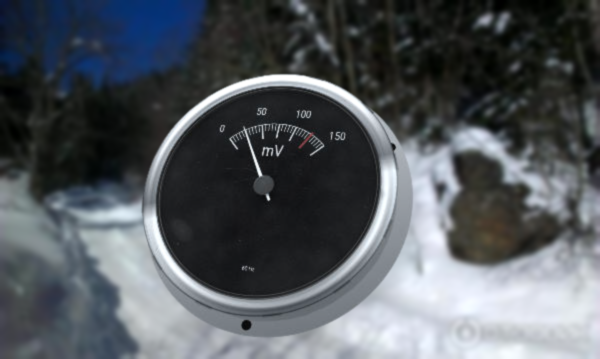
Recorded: 25 mV
